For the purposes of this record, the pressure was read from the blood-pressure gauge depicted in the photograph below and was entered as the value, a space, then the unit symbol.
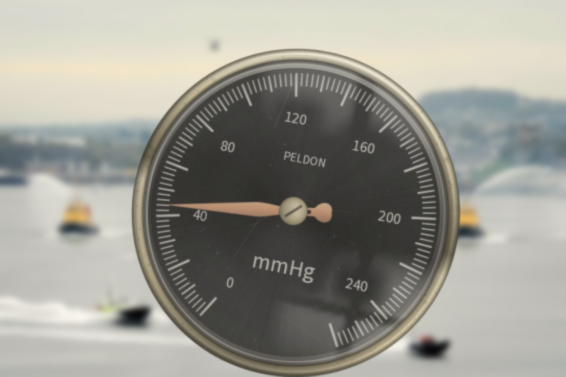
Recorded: 44 mmHg
